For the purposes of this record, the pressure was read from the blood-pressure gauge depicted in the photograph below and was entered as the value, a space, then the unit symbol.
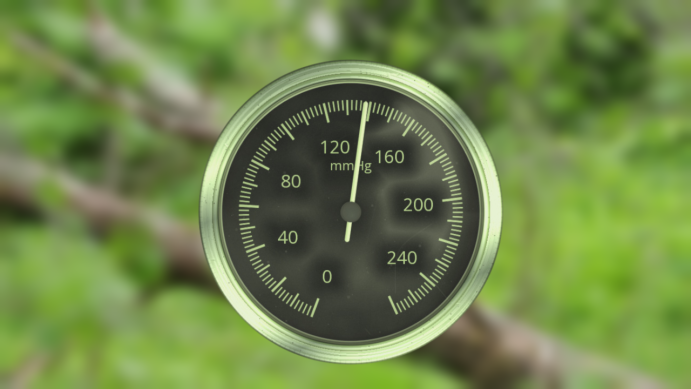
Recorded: 138 mmHg
